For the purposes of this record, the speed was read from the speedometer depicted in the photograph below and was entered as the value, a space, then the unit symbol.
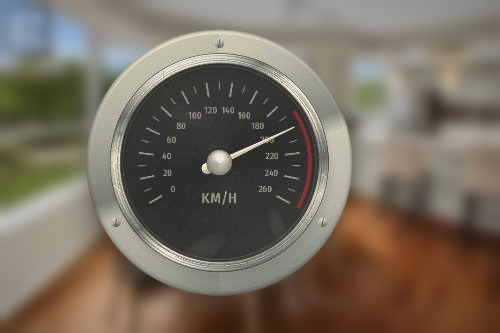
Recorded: 200 km/h
